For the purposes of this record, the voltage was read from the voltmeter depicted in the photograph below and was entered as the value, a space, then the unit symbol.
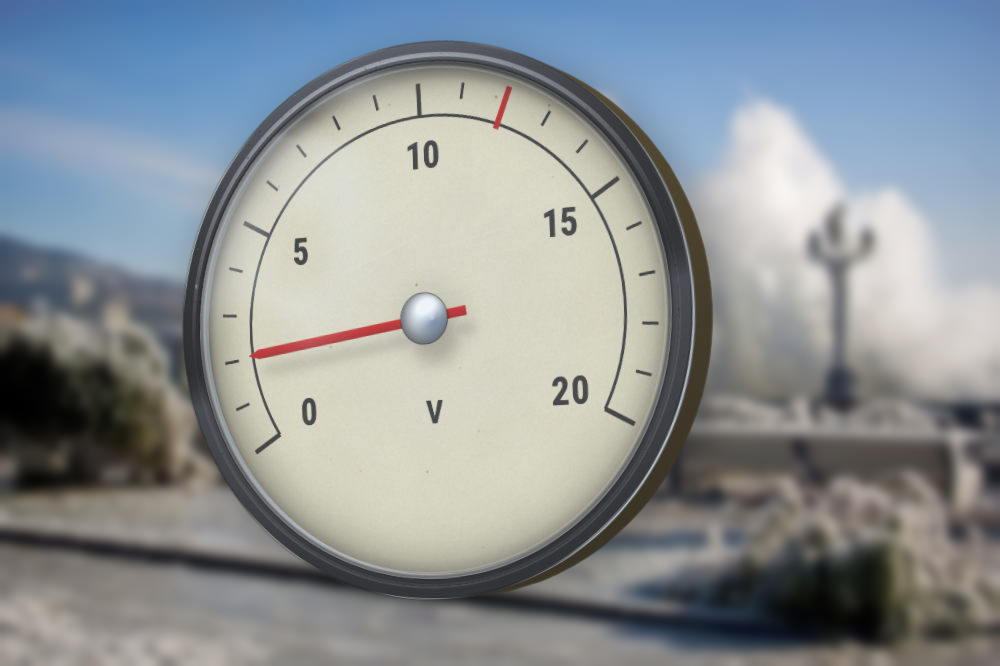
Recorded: 2 V
